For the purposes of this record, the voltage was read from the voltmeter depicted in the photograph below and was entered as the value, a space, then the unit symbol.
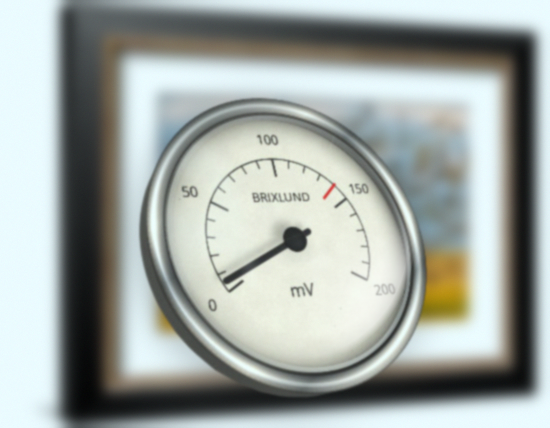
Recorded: 5 mV
